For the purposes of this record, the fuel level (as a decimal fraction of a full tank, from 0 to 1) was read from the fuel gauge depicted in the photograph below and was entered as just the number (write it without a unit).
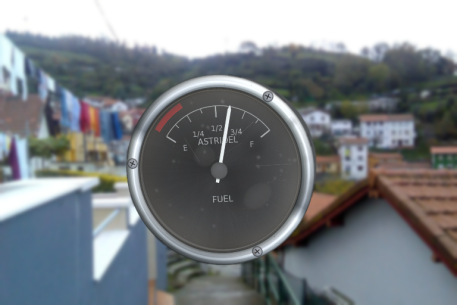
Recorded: 0.625
